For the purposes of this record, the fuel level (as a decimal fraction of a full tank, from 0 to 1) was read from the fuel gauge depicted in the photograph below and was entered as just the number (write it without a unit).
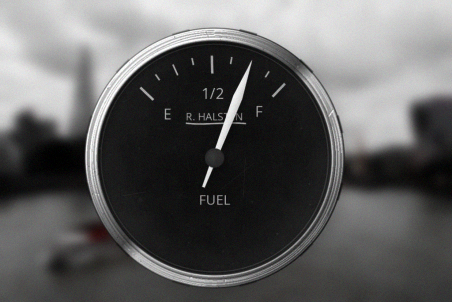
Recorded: 0.75
